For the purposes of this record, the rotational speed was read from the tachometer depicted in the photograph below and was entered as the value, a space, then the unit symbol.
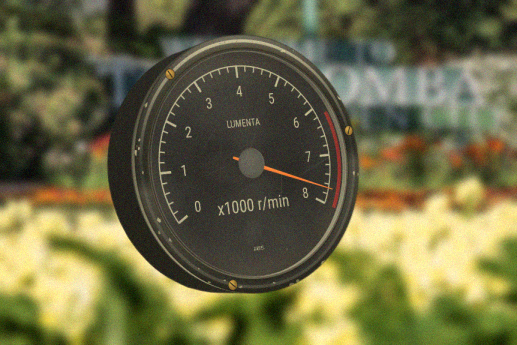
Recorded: 7700 rpm
